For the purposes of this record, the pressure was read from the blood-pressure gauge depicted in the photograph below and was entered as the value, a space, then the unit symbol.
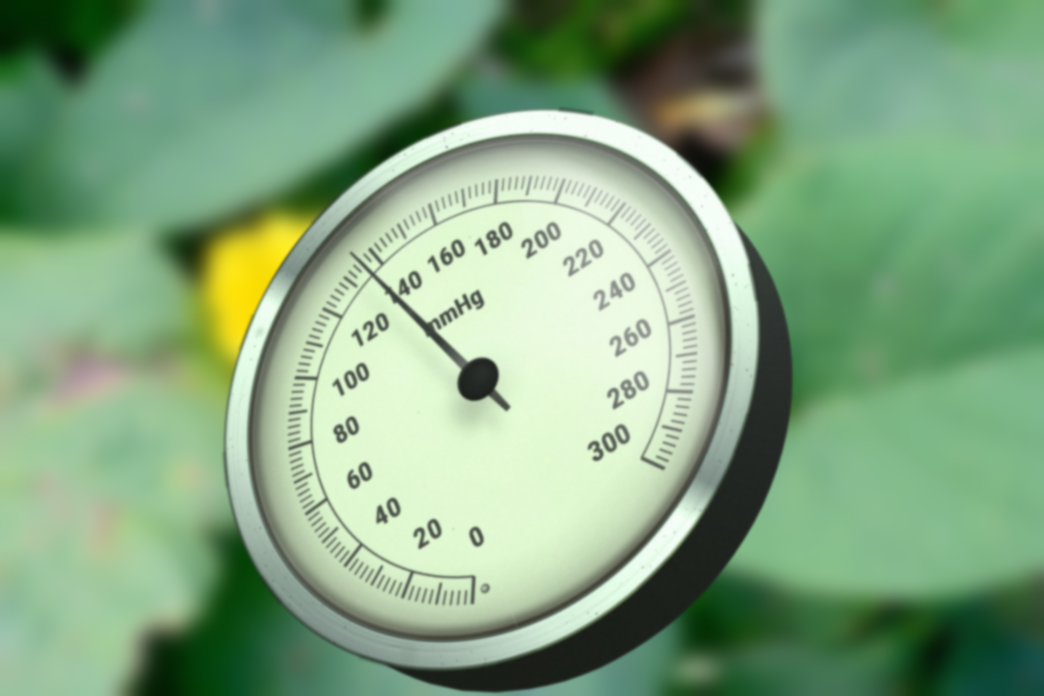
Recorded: 136 mmHg
